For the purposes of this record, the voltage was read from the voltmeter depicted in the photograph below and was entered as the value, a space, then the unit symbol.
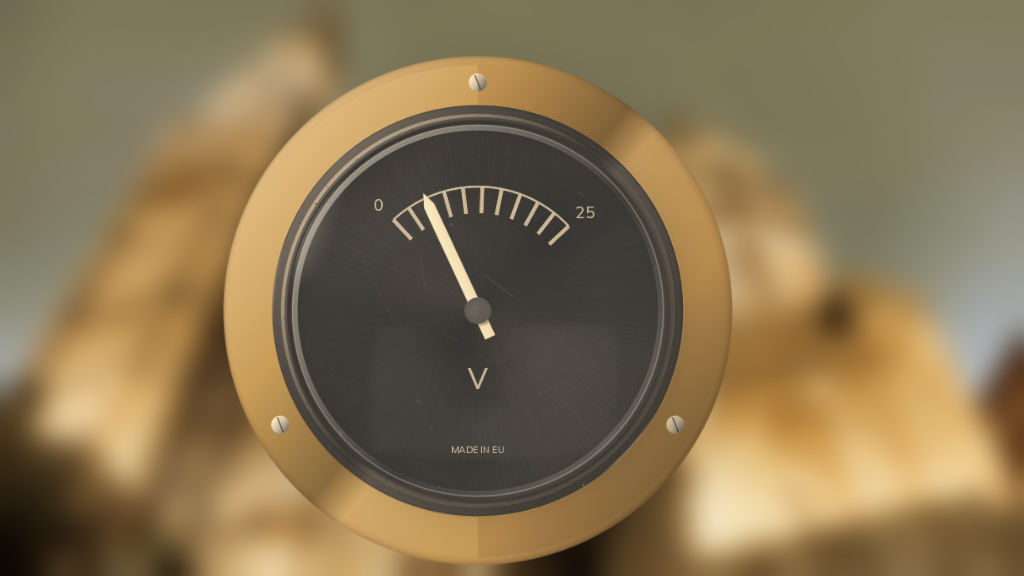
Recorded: 5 V
